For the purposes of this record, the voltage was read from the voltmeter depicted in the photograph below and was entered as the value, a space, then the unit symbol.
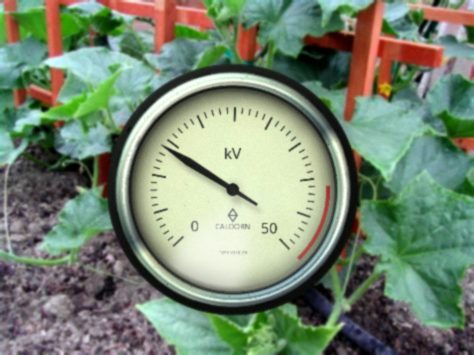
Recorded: 14 kV
